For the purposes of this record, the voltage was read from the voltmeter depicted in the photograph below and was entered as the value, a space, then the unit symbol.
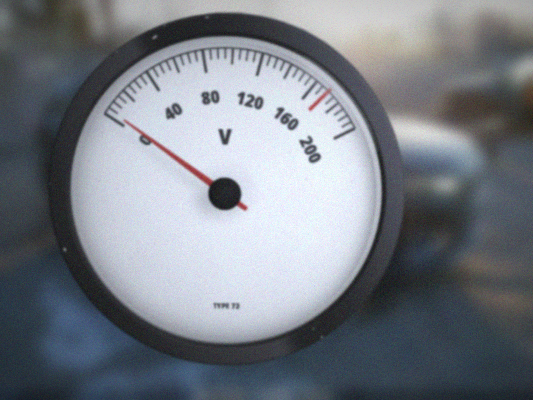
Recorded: 5 V
